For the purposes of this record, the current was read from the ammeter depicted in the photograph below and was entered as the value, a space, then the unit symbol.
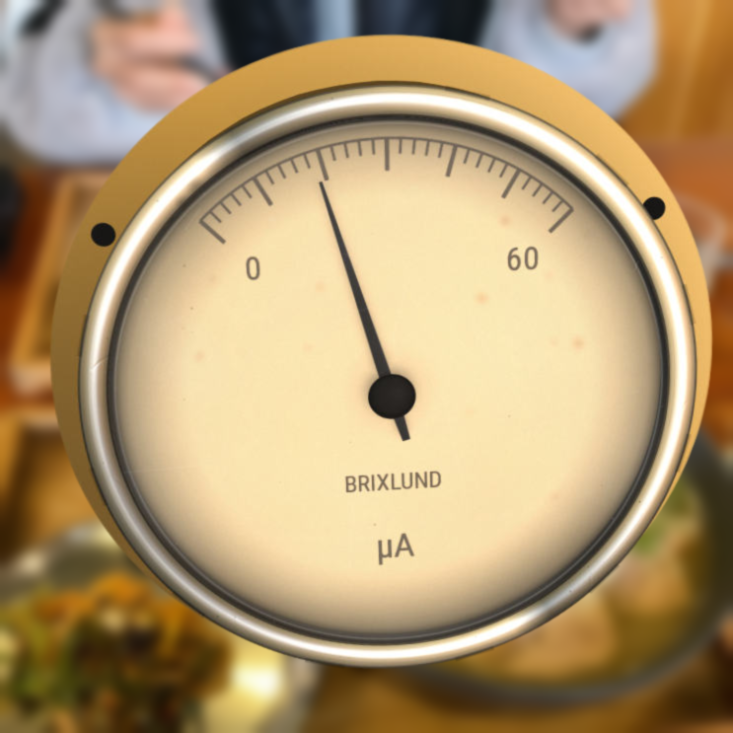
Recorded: 19 µA
